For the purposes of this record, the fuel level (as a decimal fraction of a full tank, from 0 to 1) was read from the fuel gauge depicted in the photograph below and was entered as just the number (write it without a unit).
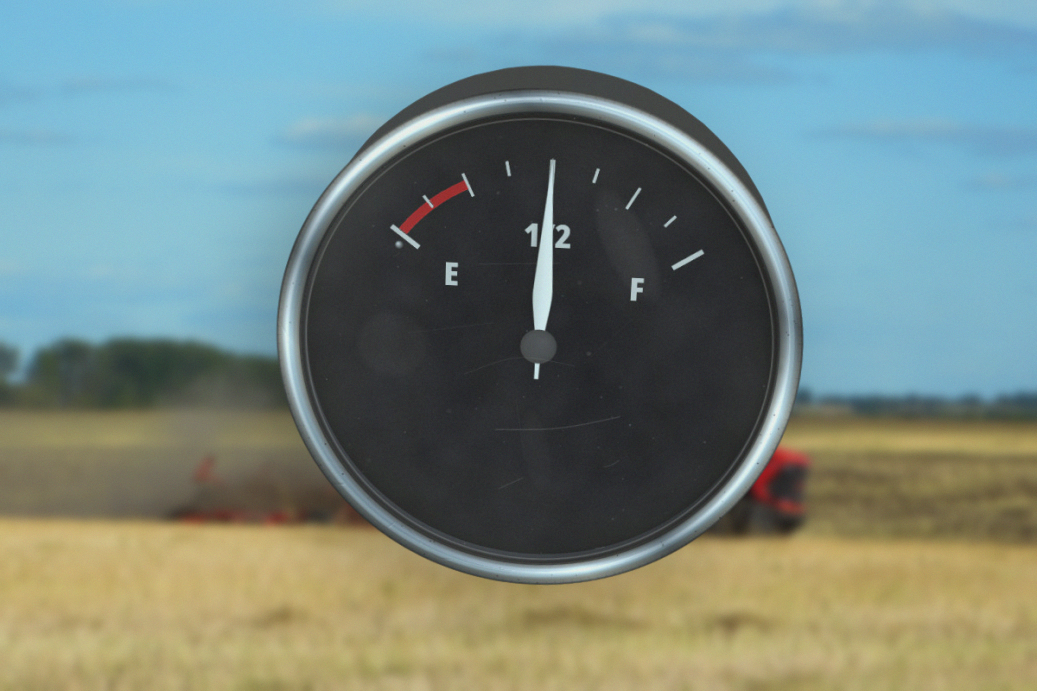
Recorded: 0.5
